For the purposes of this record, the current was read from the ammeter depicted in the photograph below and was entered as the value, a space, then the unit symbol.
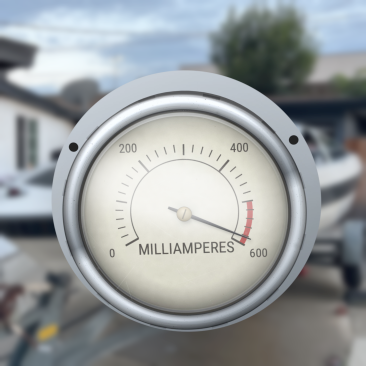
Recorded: 580 mA
